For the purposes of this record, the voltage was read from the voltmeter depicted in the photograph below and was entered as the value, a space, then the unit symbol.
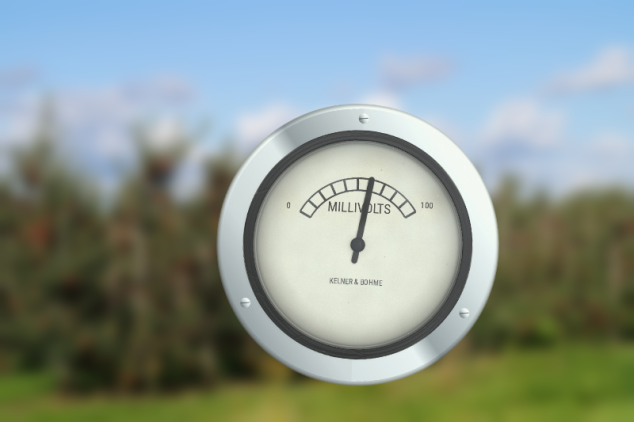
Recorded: 60 mV
